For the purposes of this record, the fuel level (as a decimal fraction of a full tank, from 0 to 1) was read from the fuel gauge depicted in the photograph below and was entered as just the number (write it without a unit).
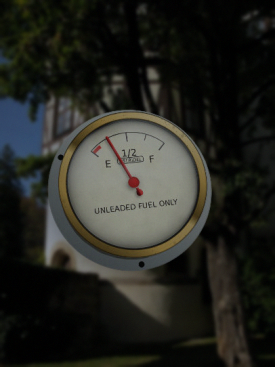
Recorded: 0.25
